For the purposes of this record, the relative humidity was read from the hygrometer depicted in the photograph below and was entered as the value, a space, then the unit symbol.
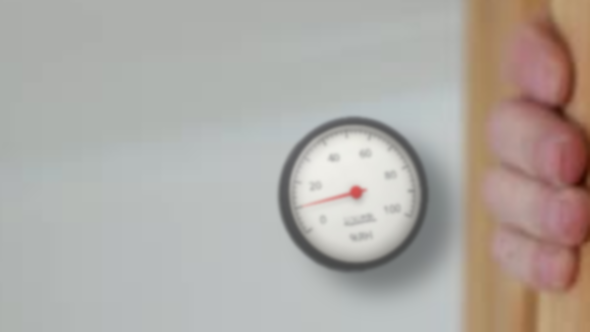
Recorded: 10 %
